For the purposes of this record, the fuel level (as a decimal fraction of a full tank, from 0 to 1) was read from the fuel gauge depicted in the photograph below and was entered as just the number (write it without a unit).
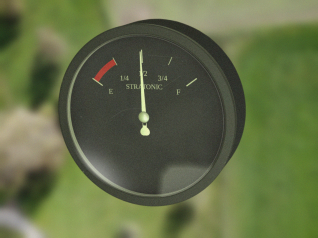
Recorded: 0.5
